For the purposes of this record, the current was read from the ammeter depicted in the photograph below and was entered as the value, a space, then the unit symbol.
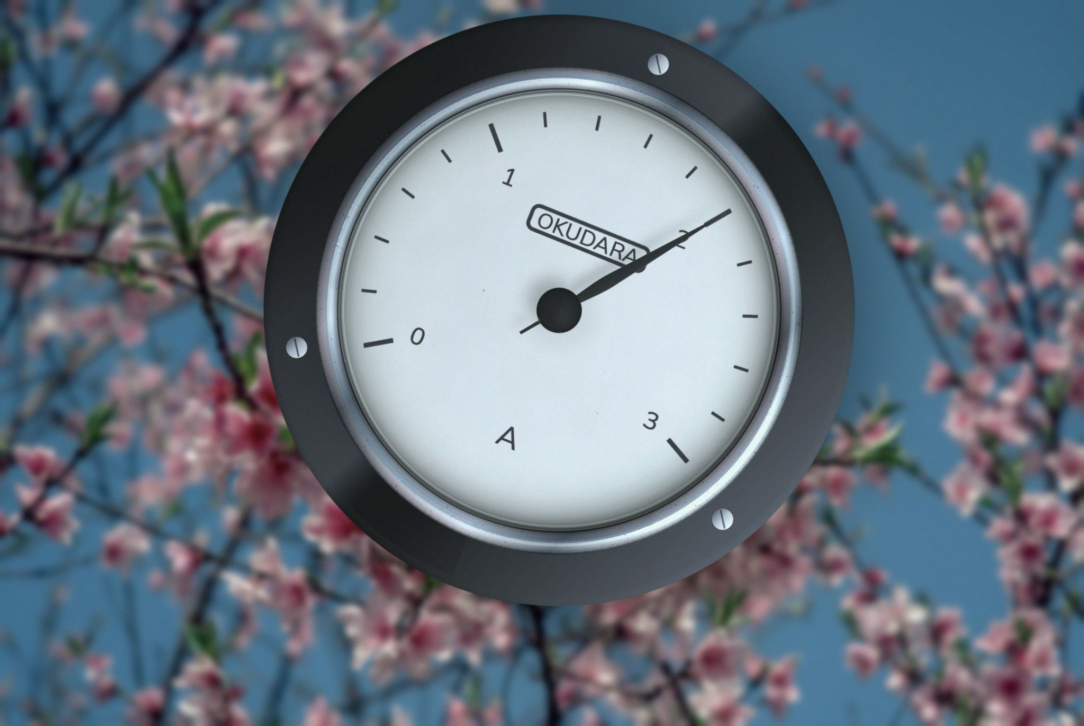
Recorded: 2 A
